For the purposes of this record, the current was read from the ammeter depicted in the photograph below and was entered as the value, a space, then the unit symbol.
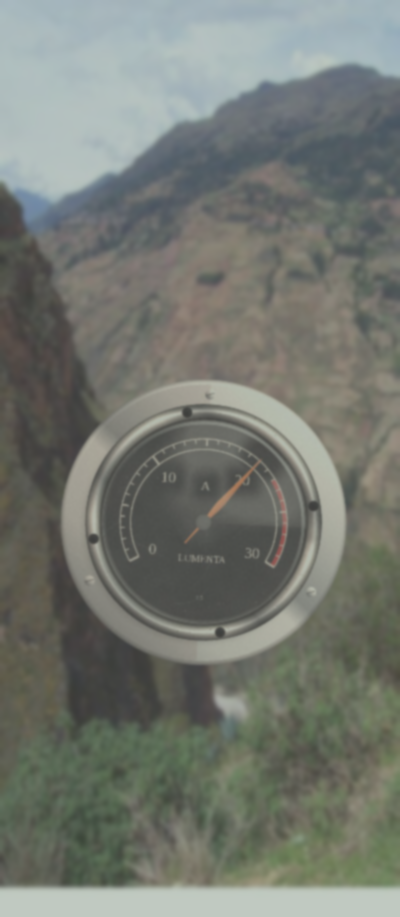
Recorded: 20 A
